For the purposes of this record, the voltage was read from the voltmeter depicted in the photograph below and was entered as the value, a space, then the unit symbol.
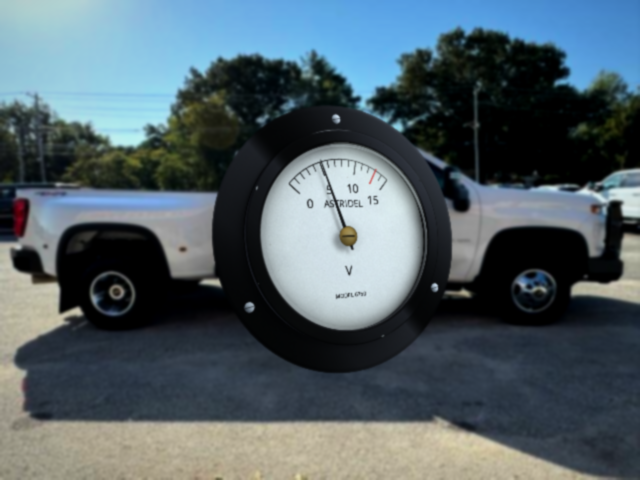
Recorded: 5 V
